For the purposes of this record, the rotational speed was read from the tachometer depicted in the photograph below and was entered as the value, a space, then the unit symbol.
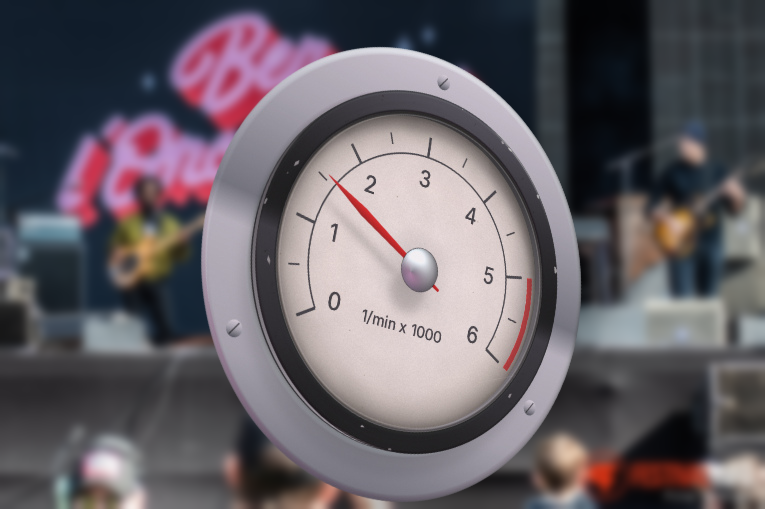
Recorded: 1500 rpm
